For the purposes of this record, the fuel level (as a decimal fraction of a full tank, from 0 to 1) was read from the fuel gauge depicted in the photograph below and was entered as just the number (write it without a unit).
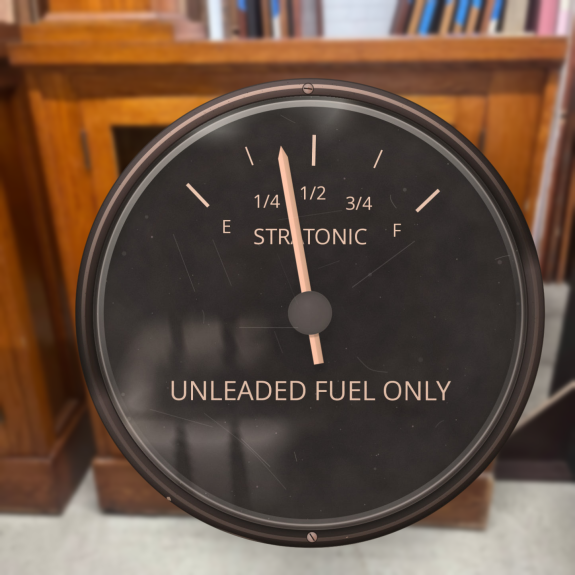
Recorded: 0.375
